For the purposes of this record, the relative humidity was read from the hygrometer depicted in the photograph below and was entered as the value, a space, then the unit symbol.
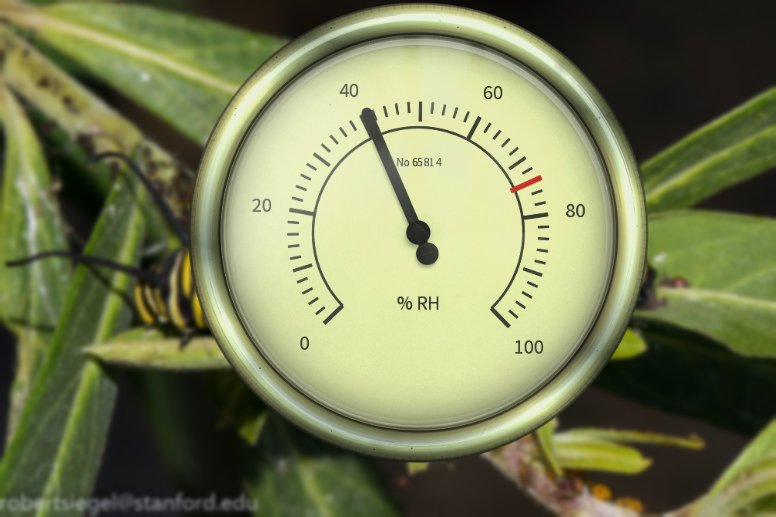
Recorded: 41 %
